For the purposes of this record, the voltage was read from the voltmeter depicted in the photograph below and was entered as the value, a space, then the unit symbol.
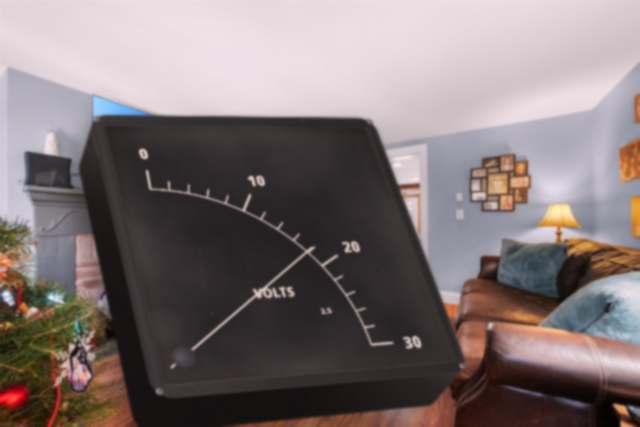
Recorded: 18 V
